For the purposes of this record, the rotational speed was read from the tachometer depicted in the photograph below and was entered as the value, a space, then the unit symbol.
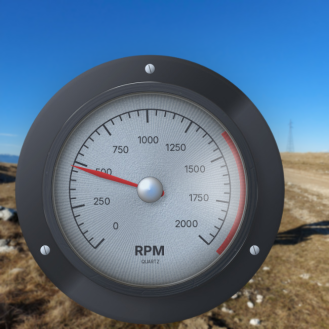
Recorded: 475 rpm
